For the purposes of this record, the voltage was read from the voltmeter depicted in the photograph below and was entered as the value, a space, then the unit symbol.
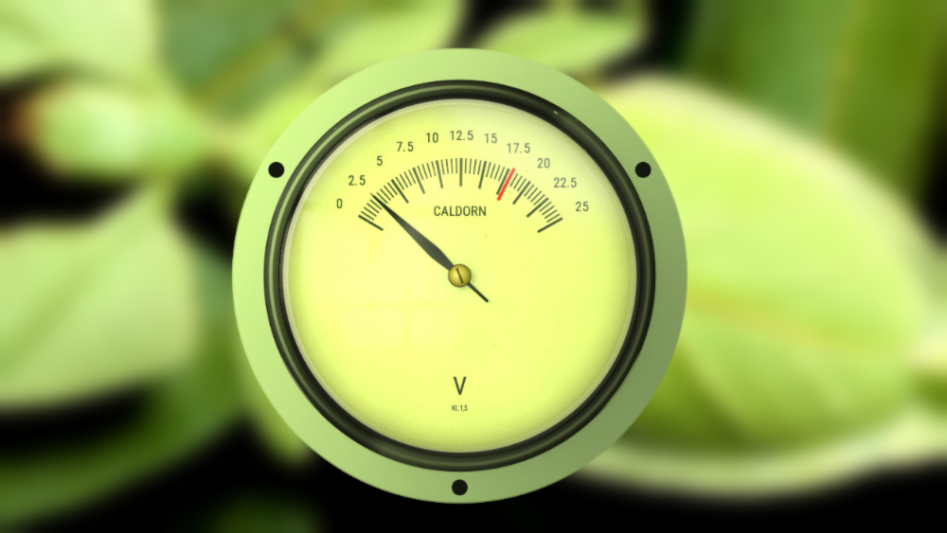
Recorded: 2.5 V
